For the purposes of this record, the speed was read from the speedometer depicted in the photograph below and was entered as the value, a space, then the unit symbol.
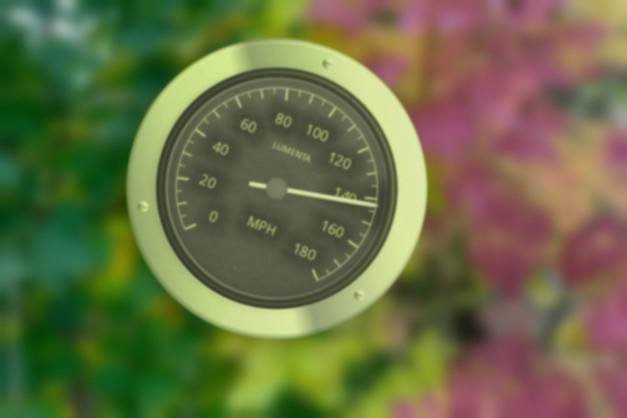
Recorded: 142.5 mph
